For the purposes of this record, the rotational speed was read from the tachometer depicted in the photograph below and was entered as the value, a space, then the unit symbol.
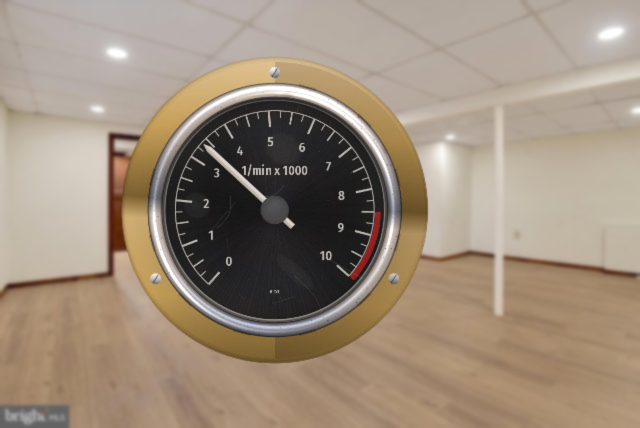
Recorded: 3375 rpm
